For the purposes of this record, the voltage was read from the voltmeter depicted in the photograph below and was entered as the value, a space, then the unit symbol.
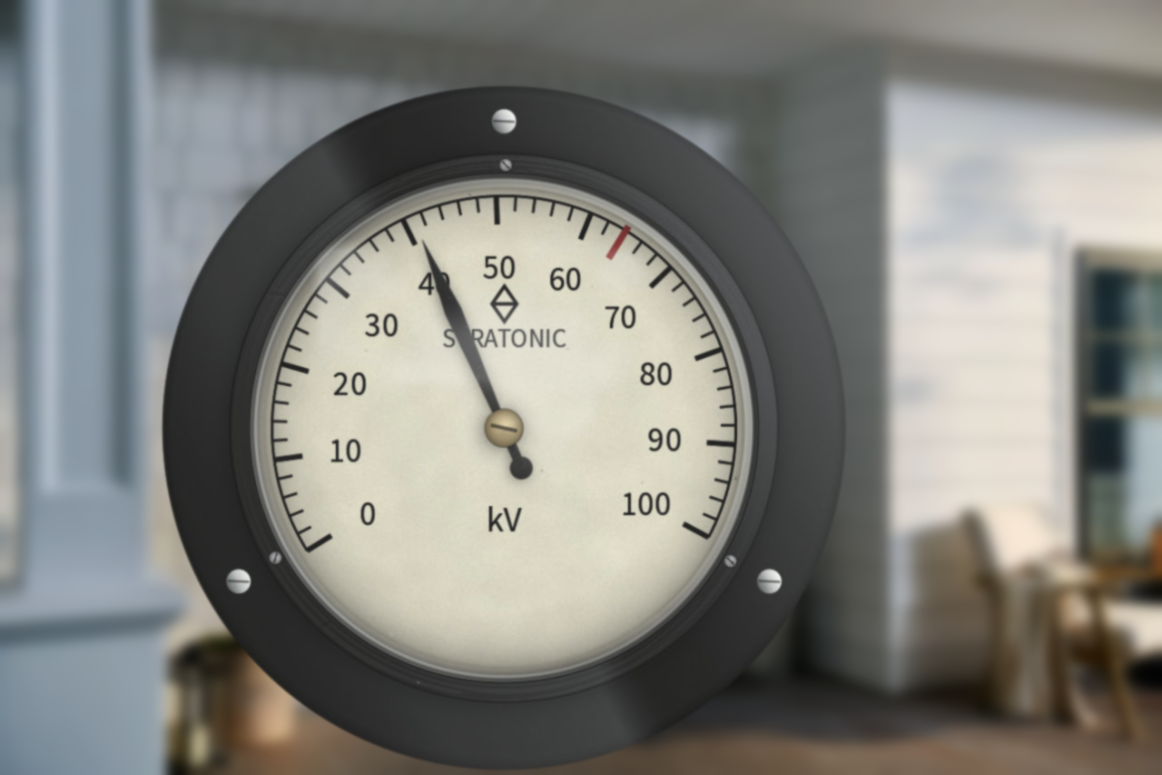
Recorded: 41 kV
